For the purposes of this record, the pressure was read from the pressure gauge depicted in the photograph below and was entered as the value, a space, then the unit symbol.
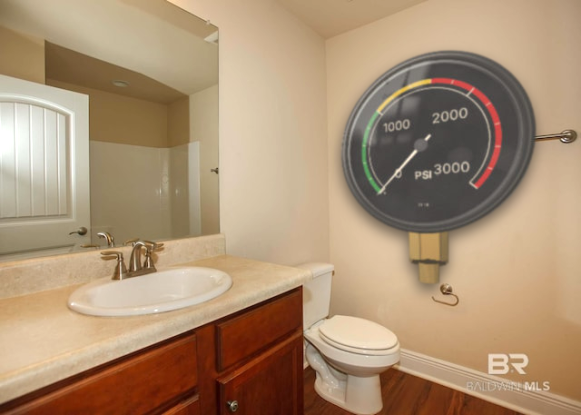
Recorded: 0 psi
